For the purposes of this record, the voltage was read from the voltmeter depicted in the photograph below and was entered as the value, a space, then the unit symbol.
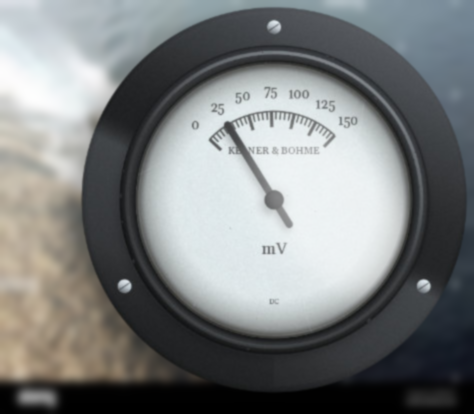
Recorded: 25 mV
